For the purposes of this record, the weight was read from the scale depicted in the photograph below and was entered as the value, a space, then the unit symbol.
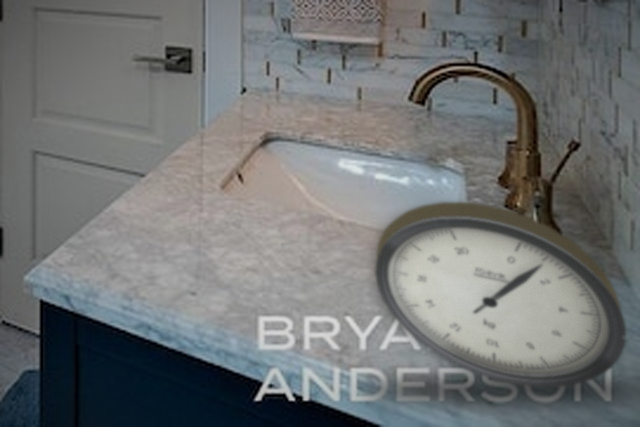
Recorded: 1 kg
